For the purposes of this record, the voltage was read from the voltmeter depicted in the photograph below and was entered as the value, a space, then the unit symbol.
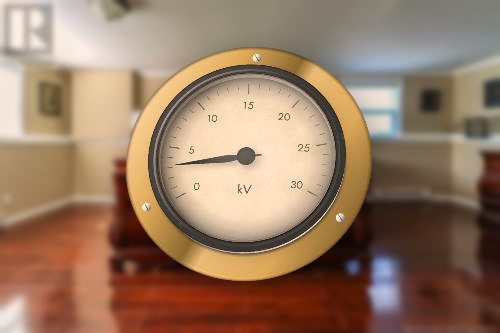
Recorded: 3 kV
